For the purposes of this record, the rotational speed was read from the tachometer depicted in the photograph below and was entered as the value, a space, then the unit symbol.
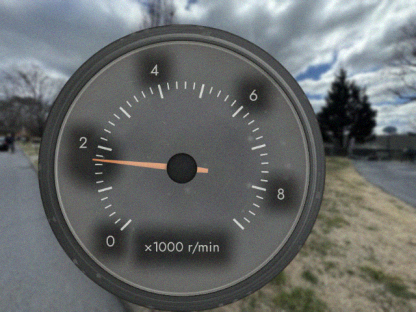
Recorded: 1700 rpm
